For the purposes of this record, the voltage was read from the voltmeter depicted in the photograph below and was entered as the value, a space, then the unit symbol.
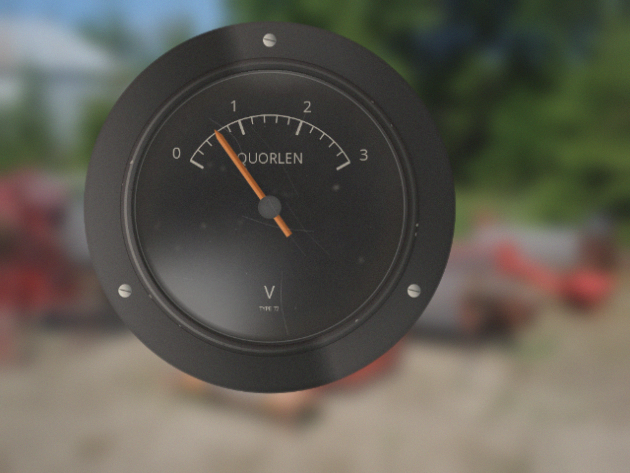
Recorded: 0.6 V
